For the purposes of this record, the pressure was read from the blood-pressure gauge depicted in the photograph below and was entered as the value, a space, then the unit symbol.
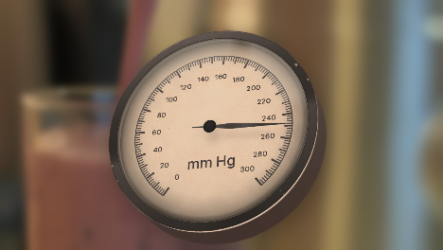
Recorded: 250 mmHg
